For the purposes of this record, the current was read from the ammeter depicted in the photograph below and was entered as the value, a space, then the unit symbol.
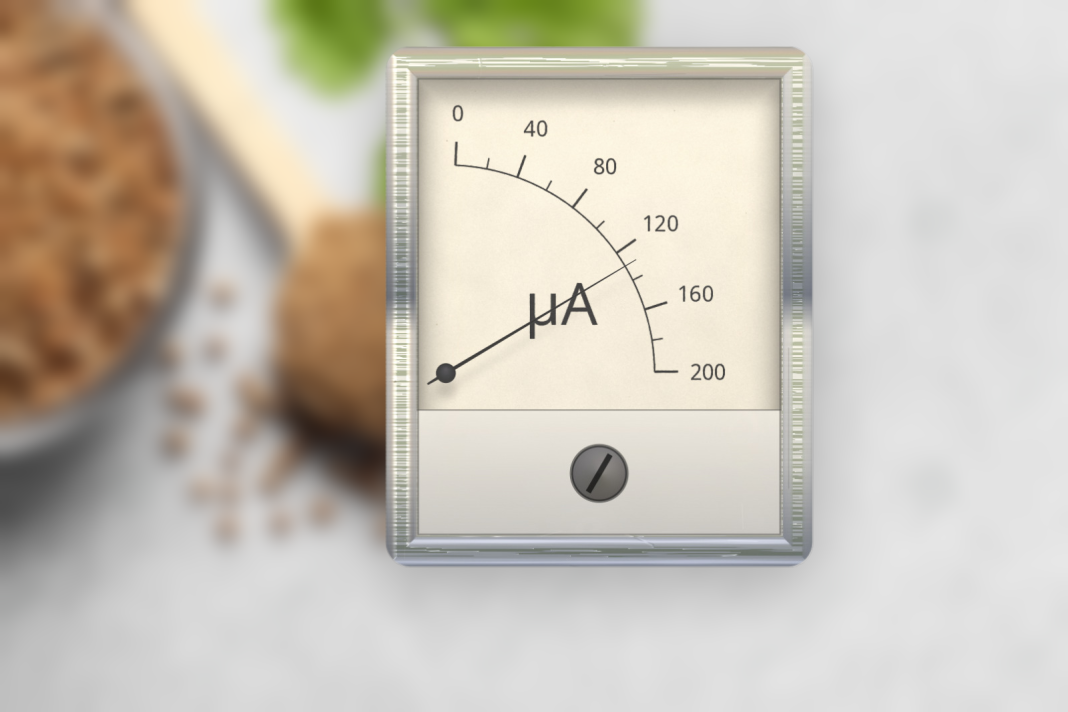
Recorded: 130 µA
